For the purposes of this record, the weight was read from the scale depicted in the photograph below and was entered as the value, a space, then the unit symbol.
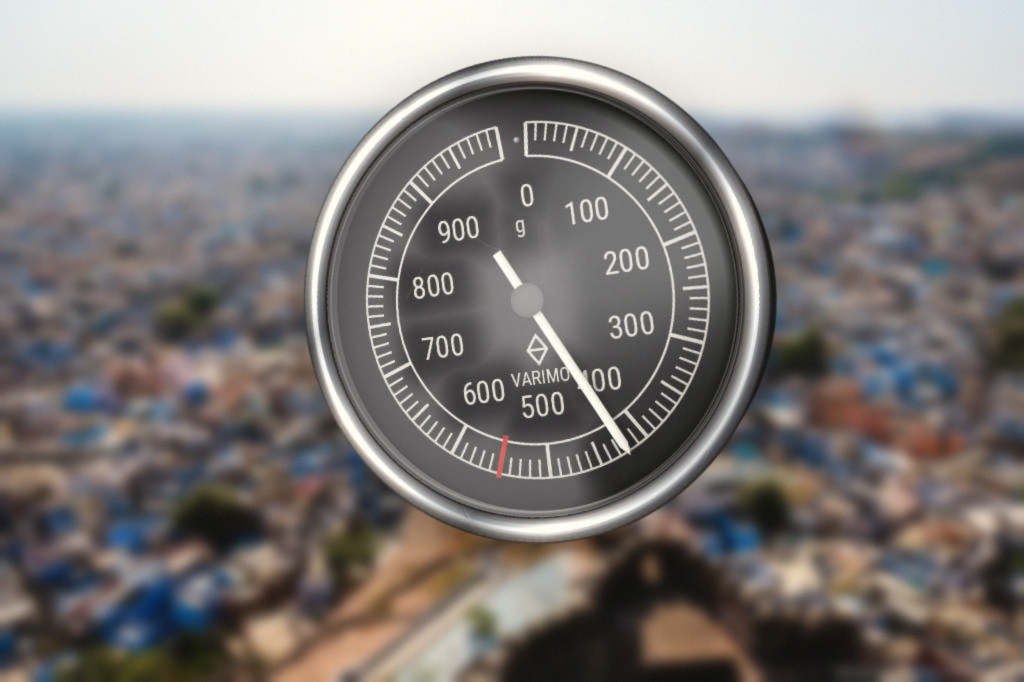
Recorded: 420 g
